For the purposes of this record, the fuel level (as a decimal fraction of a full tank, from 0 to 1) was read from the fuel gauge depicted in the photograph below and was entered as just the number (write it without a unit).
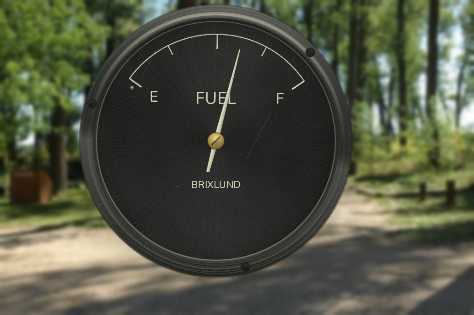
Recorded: 0.625
